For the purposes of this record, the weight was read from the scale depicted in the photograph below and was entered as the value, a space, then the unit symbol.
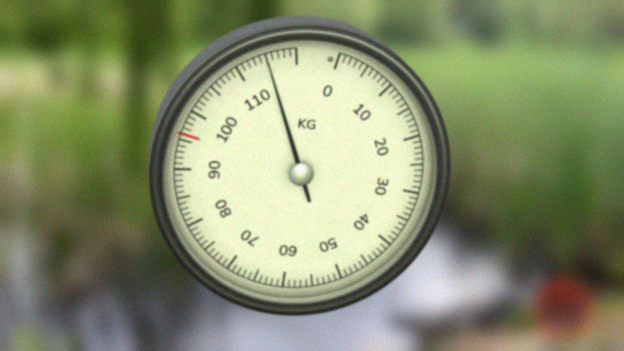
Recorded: 115 kg
